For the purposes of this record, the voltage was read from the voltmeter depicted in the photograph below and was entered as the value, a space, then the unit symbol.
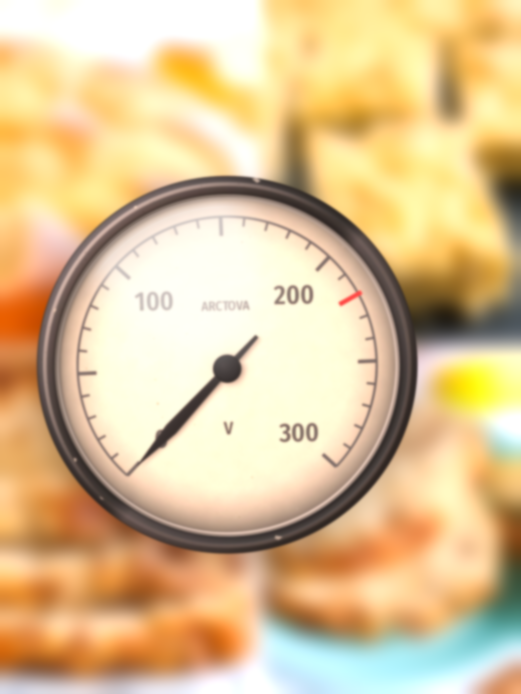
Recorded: 0 V
